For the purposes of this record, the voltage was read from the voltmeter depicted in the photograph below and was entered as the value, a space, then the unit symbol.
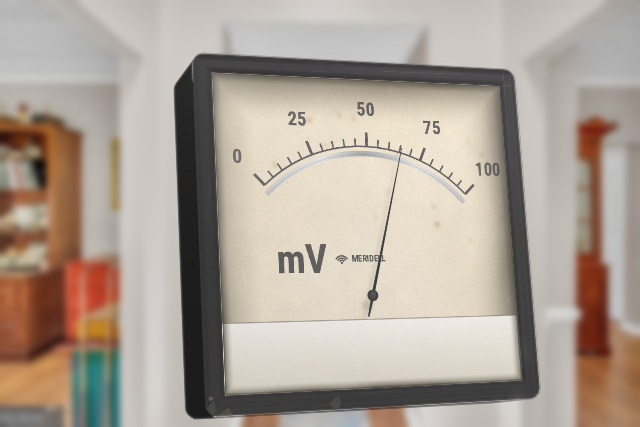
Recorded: 65 mV
